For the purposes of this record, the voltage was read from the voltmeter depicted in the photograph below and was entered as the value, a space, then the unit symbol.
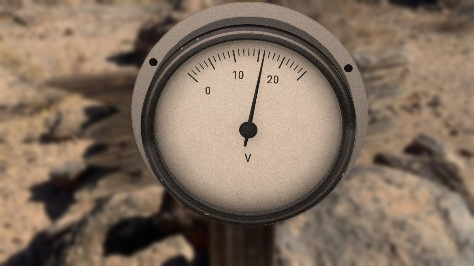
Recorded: 16 V
